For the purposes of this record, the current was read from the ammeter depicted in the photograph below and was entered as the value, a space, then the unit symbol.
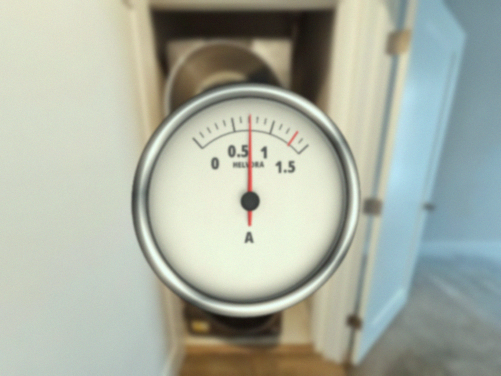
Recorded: 0.7 A
